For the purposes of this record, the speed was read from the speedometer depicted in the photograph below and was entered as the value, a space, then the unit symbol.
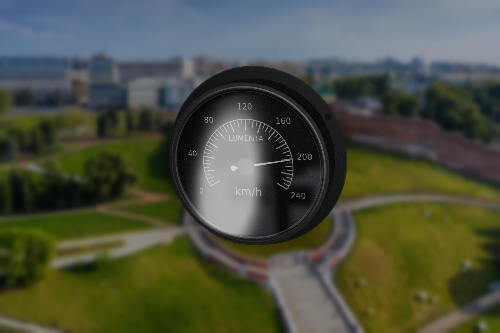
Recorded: 200 km/h
